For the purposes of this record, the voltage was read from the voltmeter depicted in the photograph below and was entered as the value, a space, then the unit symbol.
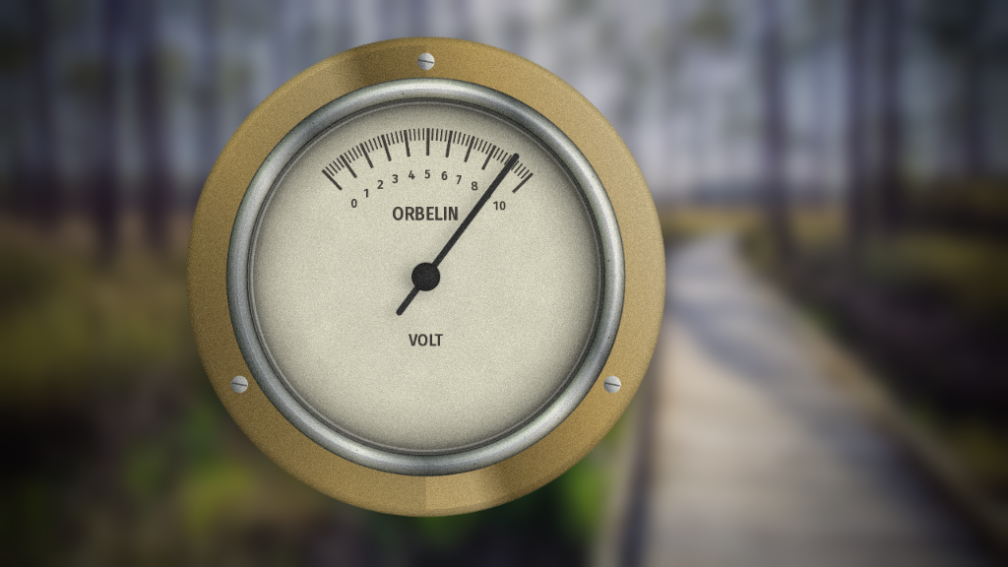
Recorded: 9 V
